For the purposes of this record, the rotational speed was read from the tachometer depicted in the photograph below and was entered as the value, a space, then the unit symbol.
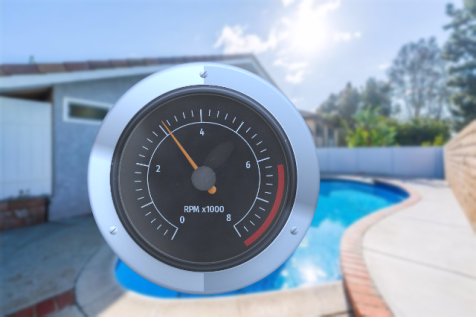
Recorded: 3100 rpm
